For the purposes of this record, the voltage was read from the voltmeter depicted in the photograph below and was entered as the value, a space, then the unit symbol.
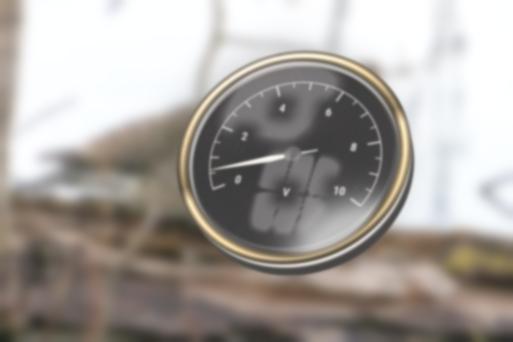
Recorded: 0.5 V
